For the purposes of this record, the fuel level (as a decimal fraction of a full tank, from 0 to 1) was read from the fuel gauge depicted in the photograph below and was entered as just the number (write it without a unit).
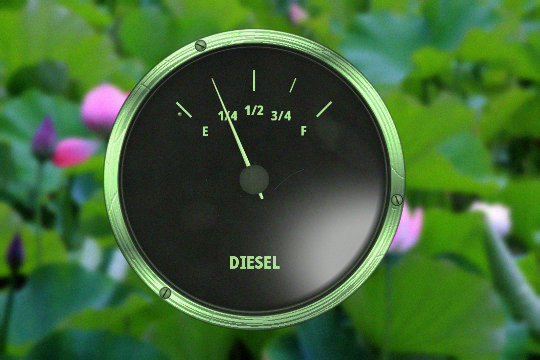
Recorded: 0.25
